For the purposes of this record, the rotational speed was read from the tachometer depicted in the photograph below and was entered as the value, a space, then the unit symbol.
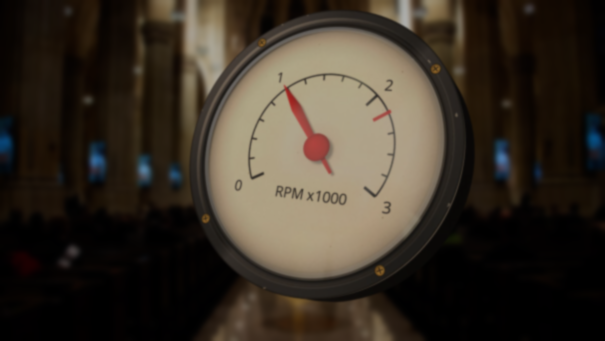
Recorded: 1000 rpm
